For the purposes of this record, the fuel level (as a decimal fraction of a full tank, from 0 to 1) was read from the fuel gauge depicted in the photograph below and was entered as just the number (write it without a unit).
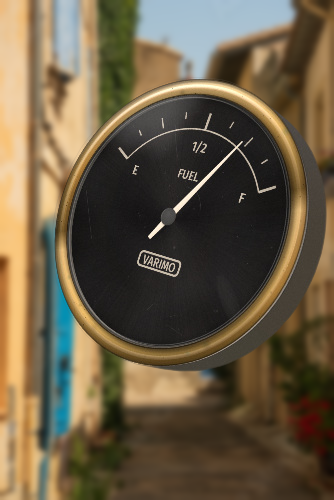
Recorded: 0.75
